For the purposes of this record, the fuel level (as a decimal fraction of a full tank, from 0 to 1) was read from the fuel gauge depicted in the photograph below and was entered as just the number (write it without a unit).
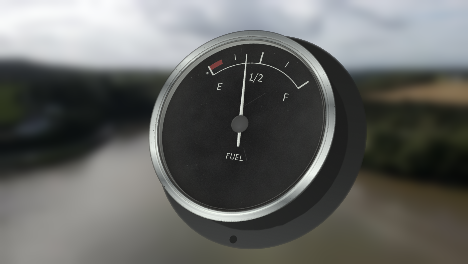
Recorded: 0.375
